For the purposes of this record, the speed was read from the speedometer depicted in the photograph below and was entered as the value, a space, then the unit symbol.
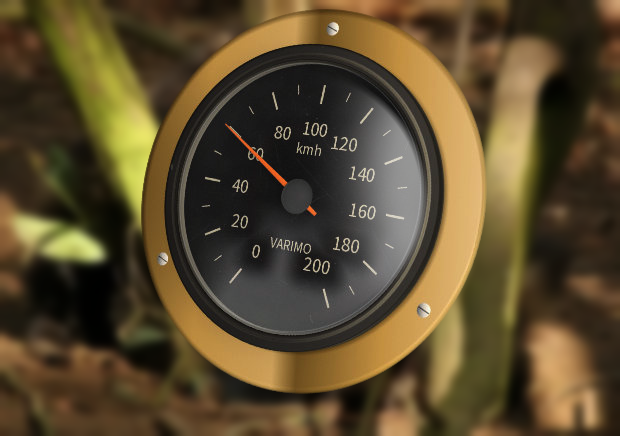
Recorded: 60 km/h
